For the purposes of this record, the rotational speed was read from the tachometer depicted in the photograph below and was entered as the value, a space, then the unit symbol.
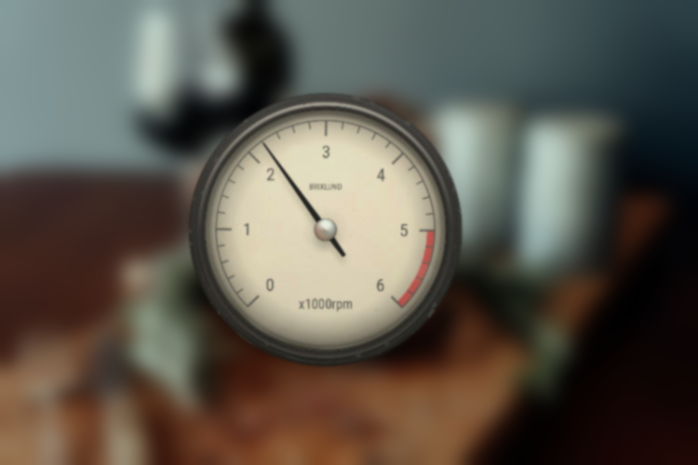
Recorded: 2200 rpm
